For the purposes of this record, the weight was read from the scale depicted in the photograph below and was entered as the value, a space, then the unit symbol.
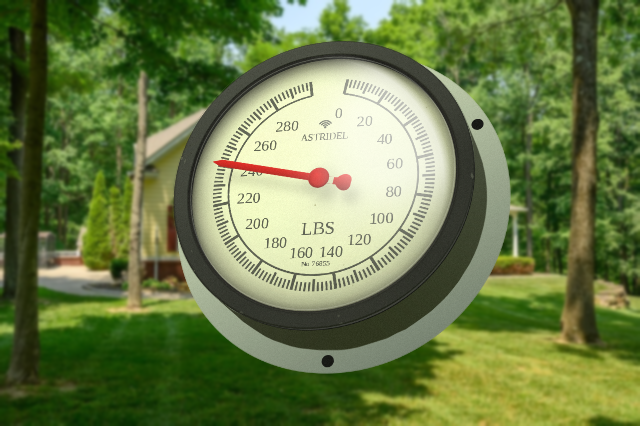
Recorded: 240 lb
